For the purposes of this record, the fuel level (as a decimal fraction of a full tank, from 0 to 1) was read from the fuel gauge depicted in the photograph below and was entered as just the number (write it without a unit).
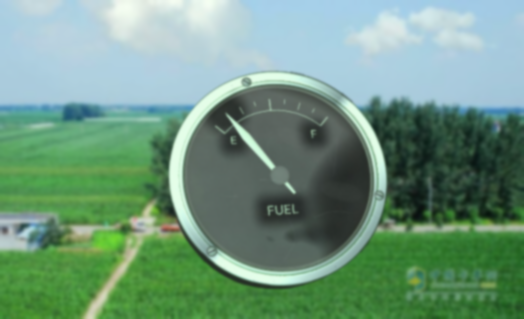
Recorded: 0.125
